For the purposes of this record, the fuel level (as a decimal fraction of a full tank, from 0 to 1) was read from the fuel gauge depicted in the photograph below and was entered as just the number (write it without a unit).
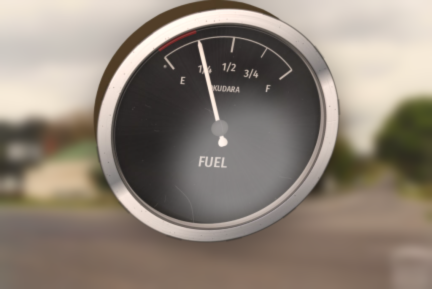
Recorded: 0.25
